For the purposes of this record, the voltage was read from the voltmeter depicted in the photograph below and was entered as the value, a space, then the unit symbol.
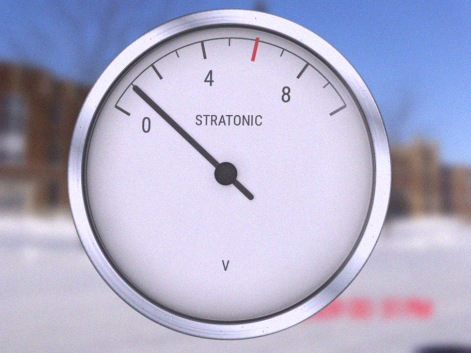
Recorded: 1 V
